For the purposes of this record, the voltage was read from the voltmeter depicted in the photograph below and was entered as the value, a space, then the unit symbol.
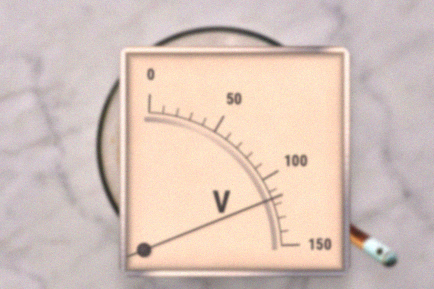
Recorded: 115 V
